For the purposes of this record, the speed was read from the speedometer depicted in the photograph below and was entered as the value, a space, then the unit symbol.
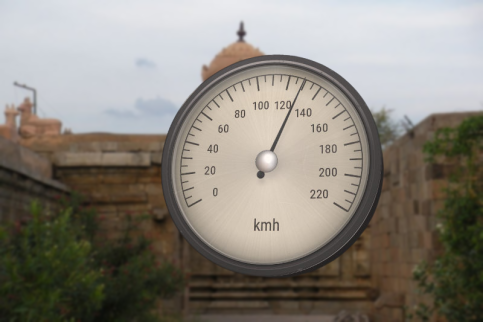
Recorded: 130 km/h
